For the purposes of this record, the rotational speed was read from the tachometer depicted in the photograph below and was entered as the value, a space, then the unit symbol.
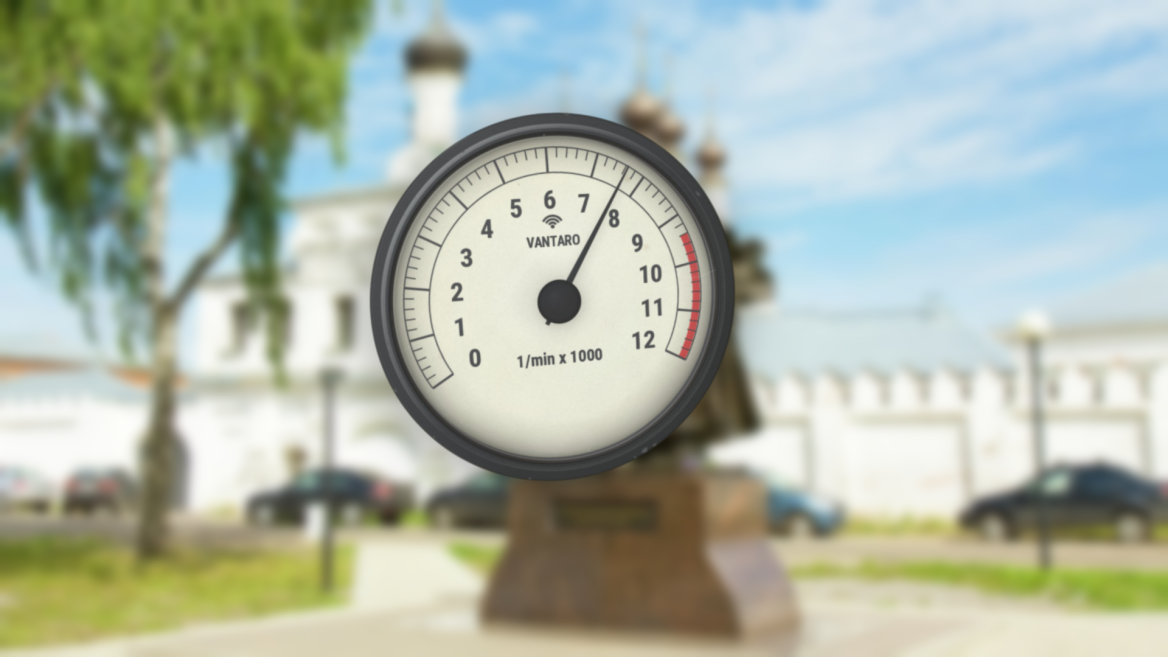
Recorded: 7600 rpm
